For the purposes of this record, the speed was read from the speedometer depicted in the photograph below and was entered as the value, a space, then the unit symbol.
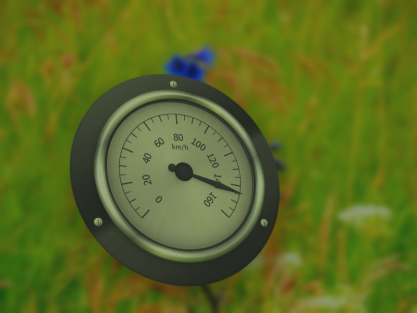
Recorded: 145 km/h
